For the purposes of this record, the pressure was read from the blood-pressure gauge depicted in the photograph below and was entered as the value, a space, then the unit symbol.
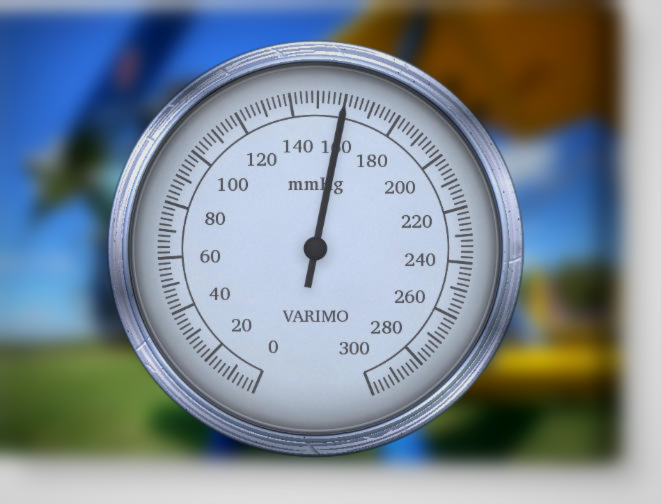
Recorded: 160 mmHg
